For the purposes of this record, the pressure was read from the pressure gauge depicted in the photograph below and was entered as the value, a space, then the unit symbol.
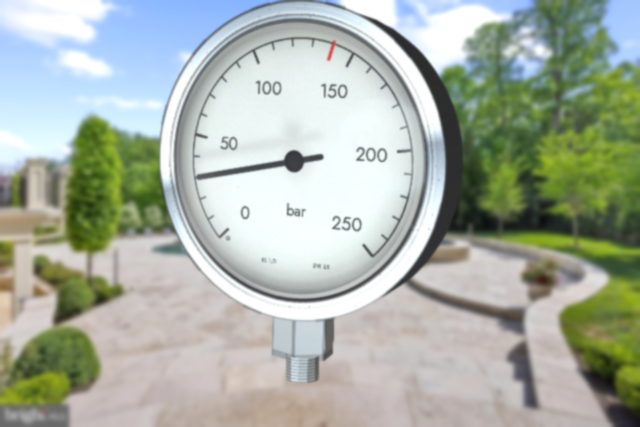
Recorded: 30 bar
